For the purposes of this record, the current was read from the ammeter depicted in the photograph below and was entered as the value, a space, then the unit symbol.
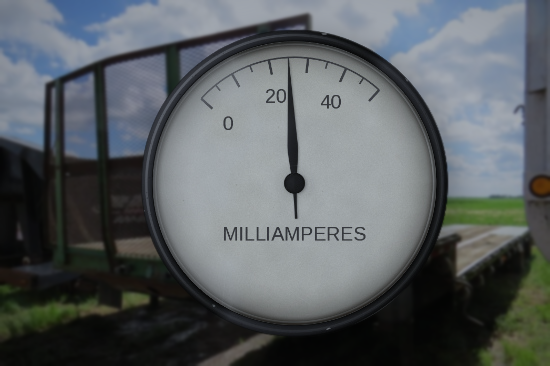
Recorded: 25 mA
